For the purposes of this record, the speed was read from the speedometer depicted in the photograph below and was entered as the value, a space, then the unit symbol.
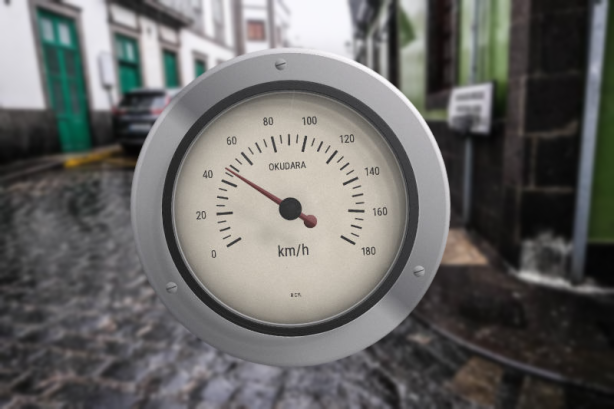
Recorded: 47.5 km/h
